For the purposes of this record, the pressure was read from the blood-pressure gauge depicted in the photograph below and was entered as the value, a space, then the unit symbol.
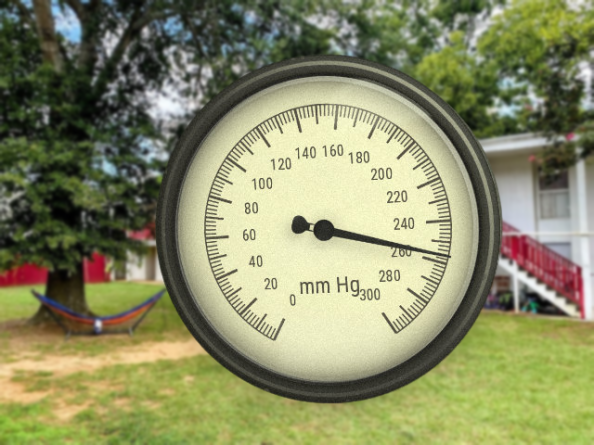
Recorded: 256 mmHg
